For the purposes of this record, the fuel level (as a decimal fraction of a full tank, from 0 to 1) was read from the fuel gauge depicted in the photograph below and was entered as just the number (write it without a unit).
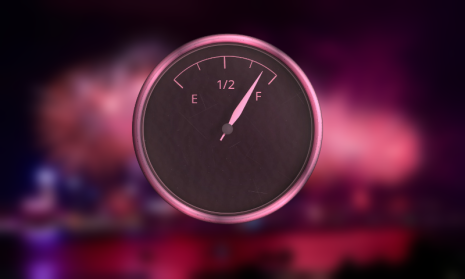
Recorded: 0.875
